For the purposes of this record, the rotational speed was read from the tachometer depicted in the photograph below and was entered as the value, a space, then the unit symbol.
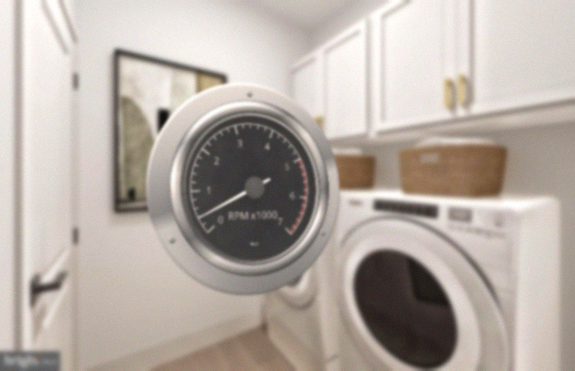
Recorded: 400 rpm
